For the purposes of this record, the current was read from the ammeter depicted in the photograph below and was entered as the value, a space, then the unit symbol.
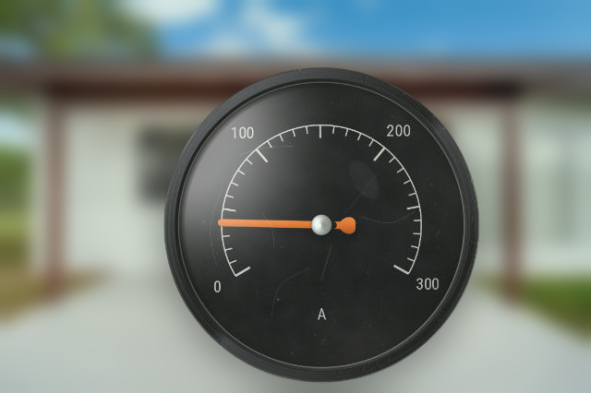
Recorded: 40 A
